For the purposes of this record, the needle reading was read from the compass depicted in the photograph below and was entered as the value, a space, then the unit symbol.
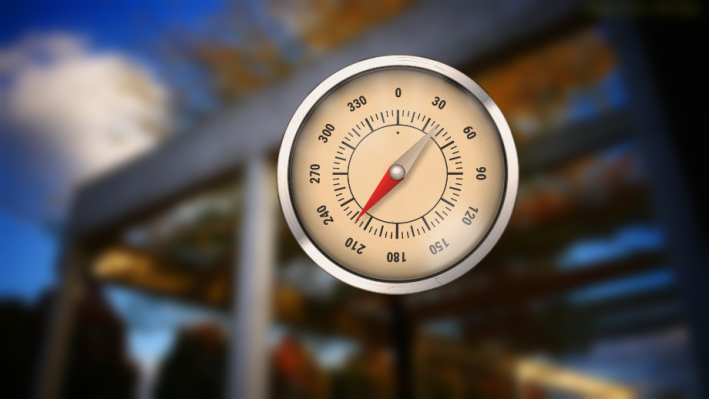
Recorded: 220 °
